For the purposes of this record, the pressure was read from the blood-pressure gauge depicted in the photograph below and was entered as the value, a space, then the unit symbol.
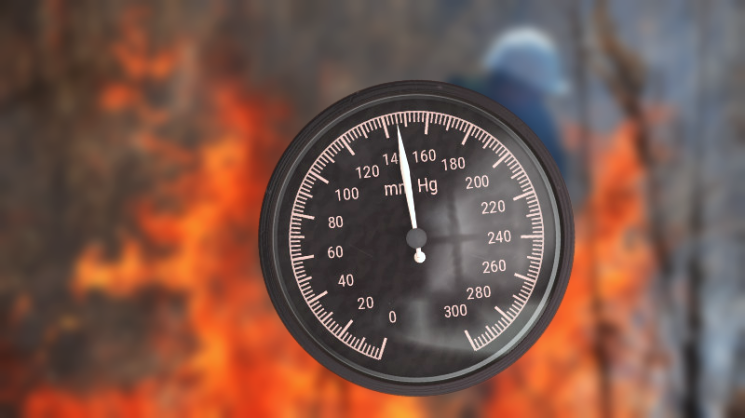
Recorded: 146 mmHg
